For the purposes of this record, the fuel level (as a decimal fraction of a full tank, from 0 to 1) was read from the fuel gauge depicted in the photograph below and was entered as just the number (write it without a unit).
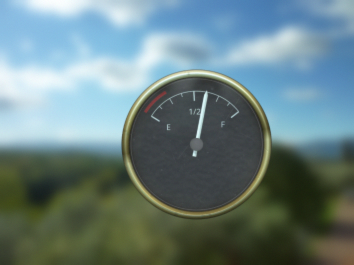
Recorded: 0.625
